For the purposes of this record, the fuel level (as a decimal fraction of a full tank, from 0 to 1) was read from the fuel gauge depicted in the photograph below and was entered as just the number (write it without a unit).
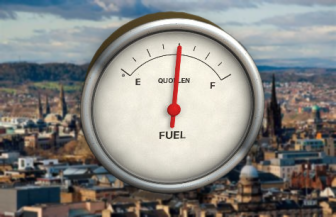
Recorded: 0.5
